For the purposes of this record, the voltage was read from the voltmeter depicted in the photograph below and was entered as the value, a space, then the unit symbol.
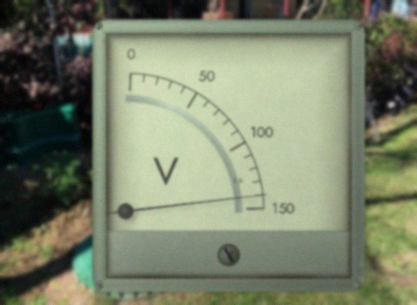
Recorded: 140 V
